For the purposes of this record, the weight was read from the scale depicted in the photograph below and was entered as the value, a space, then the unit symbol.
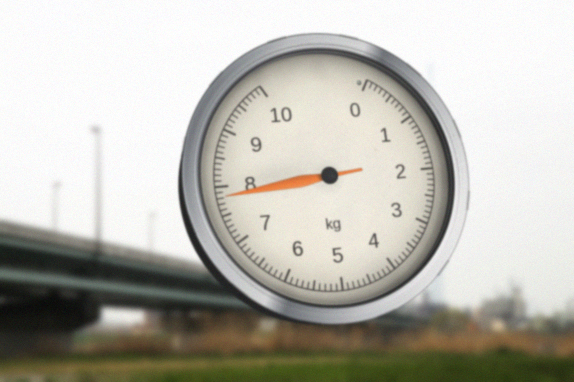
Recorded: 7.8 kg
